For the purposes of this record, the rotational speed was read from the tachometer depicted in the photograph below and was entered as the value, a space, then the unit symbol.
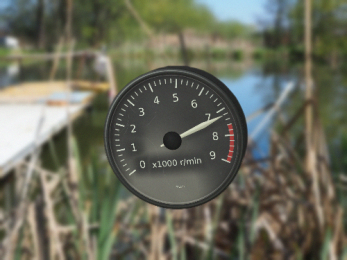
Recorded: 7200 rpm
